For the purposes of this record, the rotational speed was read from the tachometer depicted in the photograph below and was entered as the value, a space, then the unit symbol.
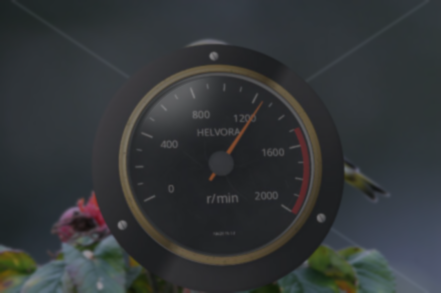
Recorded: 1250 rpm
